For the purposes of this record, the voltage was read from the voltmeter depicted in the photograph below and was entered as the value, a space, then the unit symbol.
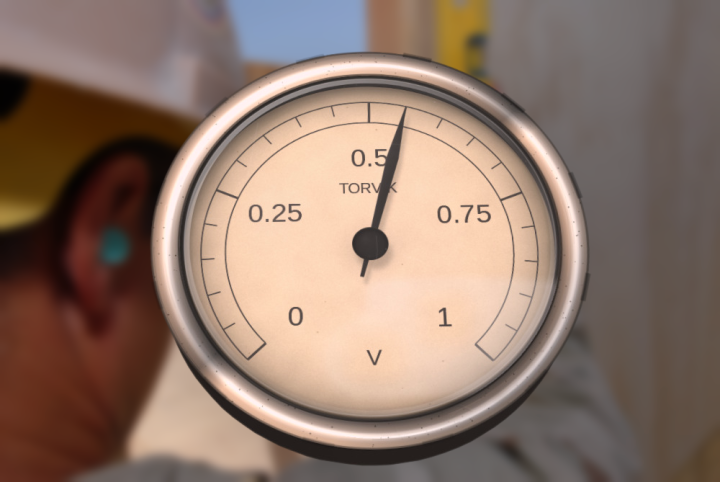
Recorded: 0.55 V
